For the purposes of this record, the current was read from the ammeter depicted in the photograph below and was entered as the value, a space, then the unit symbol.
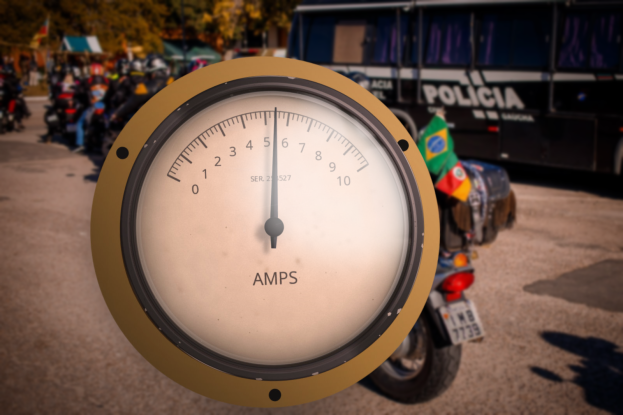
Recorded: 5.4 A
